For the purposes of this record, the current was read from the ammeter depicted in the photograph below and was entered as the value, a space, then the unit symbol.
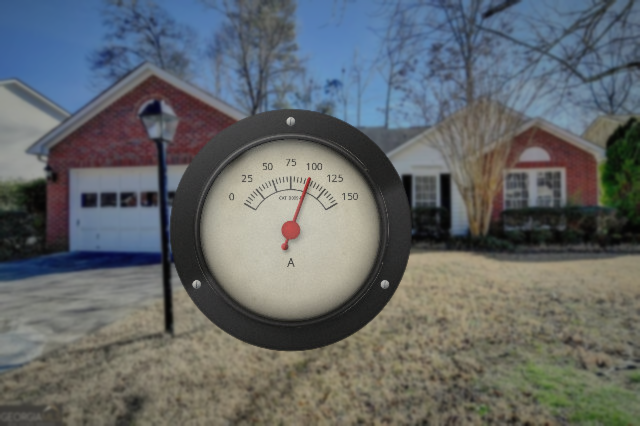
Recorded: 100 A
